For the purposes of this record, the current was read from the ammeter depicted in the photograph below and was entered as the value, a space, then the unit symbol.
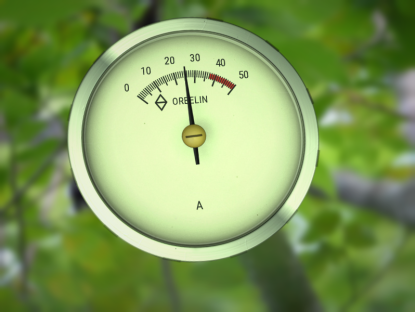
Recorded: 25 A
